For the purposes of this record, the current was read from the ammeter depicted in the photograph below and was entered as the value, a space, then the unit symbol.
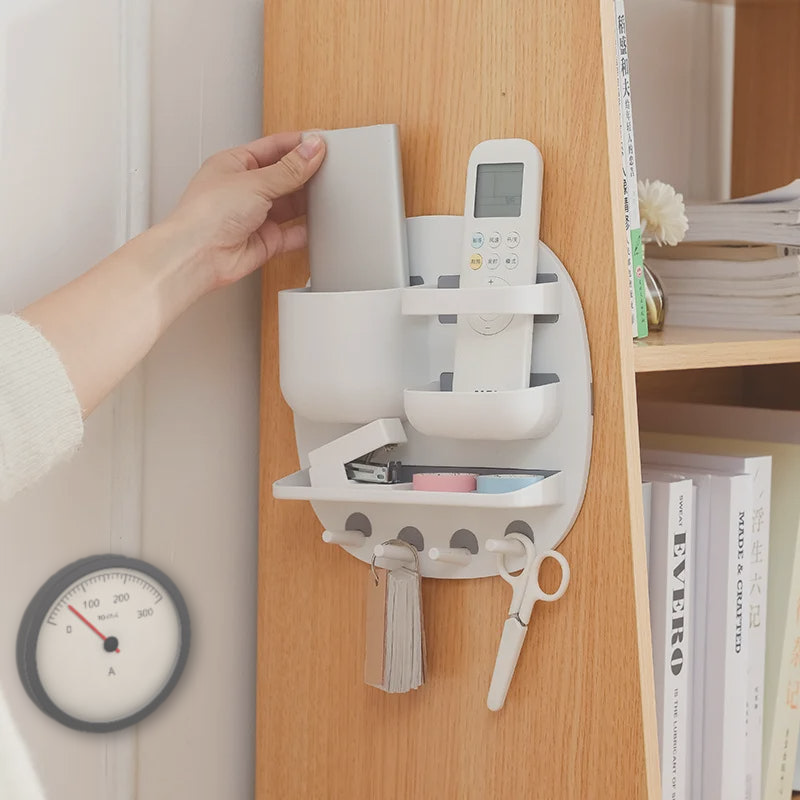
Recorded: 50 A
